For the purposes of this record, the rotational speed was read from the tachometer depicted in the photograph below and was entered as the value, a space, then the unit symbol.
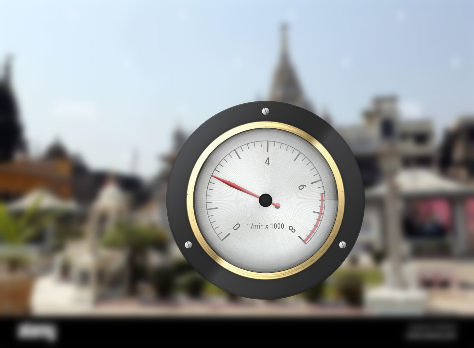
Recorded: 2000 rpm
